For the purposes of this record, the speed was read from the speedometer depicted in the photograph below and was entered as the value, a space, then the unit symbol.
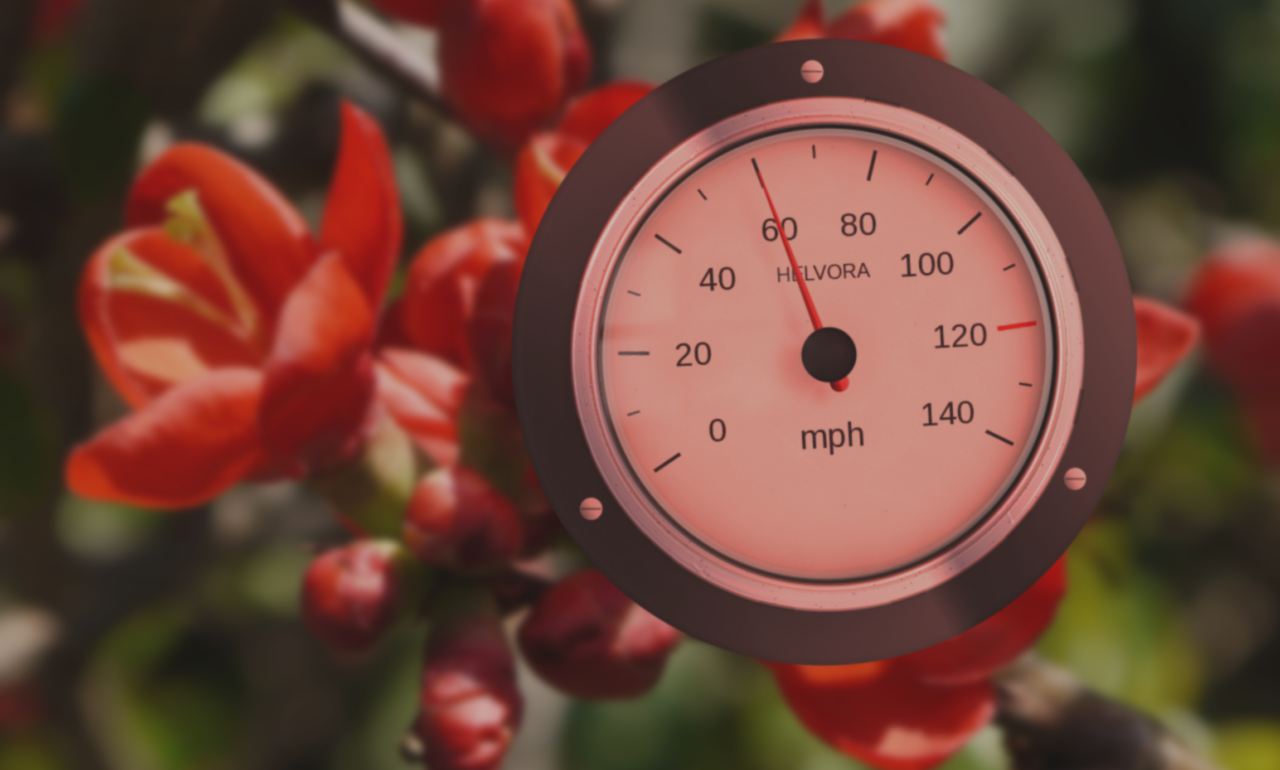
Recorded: 60 mph
